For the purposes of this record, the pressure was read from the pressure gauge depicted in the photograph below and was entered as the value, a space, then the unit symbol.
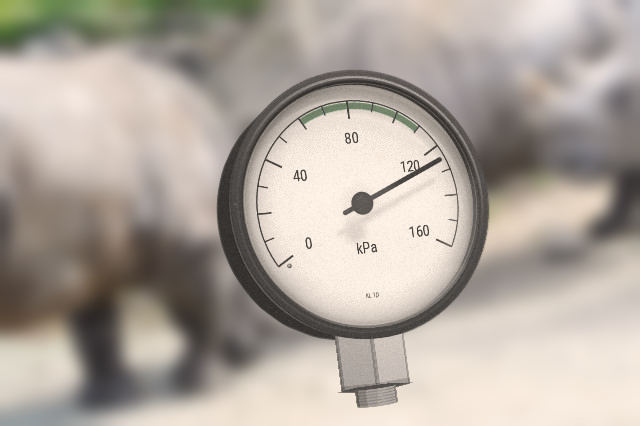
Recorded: 125 kPa
